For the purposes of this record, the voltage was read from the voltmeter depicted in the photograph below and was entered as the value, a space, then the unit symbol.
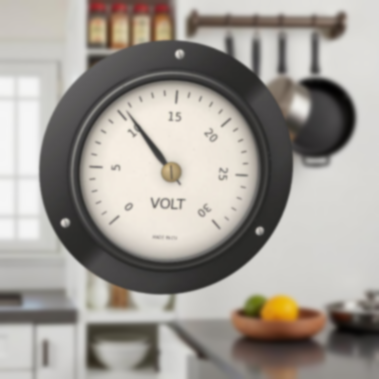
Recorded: 10.5 V
